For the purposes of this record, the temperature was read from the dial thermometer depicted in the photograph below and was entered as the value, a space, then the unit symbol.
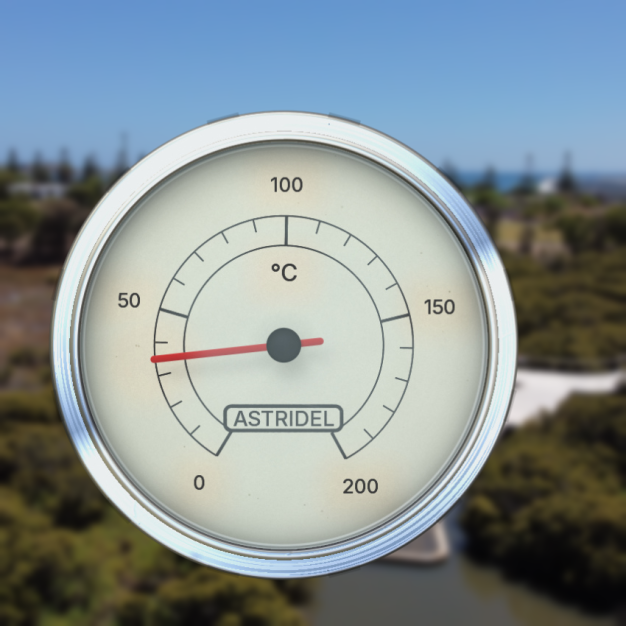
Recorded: 35 °C
